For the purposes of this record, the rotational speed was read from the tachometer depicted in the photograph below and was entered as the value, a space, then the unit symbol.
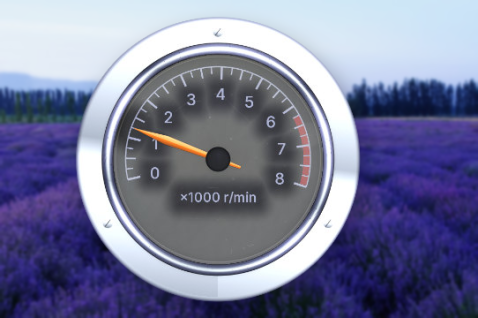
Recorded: 1250 rpm
